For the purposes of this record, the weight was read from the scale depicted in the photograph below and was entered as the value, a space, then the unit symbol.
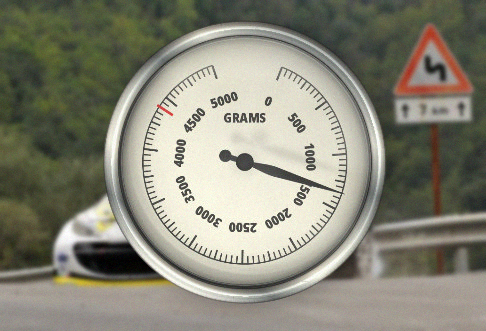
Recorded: 1350 g
